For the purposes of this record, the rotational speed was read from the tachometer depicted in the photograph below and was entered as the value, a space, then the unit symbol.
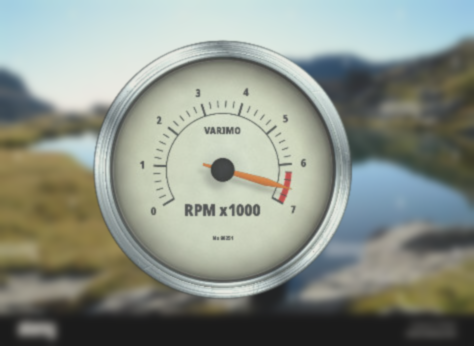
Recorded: 6600 rpm
